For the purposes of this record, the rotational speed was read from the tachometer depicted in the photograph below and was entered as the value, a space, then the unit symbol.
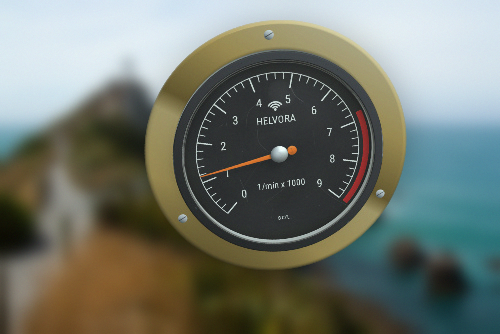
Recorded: 1200 rpm
